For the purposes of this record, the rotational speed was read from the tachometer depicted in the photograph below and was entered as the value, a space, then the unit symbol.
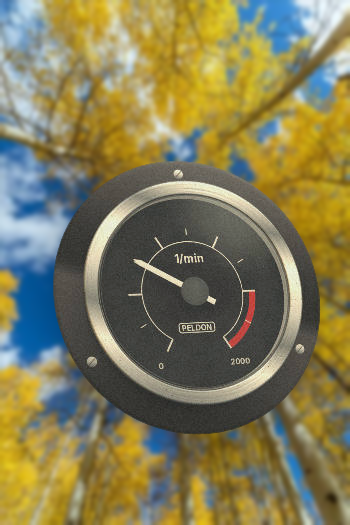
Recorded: 600 rpm
